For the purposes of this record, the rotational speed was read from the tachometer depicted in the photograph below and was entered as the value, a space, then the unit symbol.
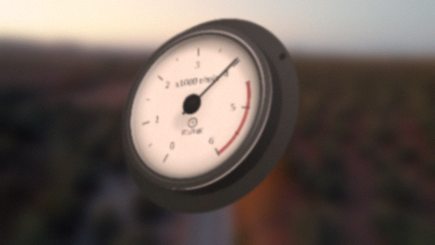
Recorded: 4000 rpm
